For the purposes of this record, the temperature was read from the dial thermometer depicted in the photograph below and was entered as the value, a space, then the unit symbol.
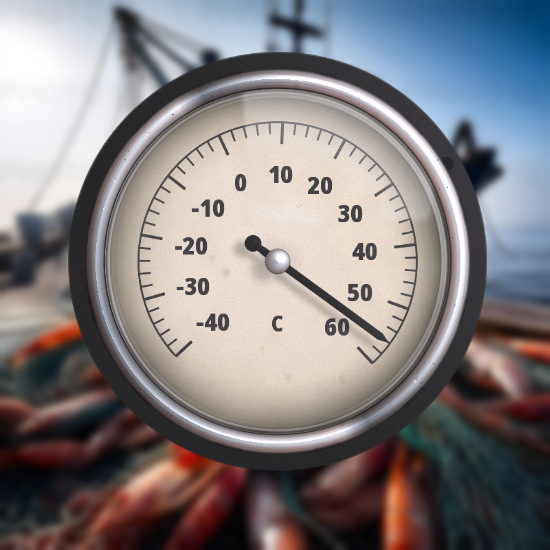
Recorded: 56 °C
